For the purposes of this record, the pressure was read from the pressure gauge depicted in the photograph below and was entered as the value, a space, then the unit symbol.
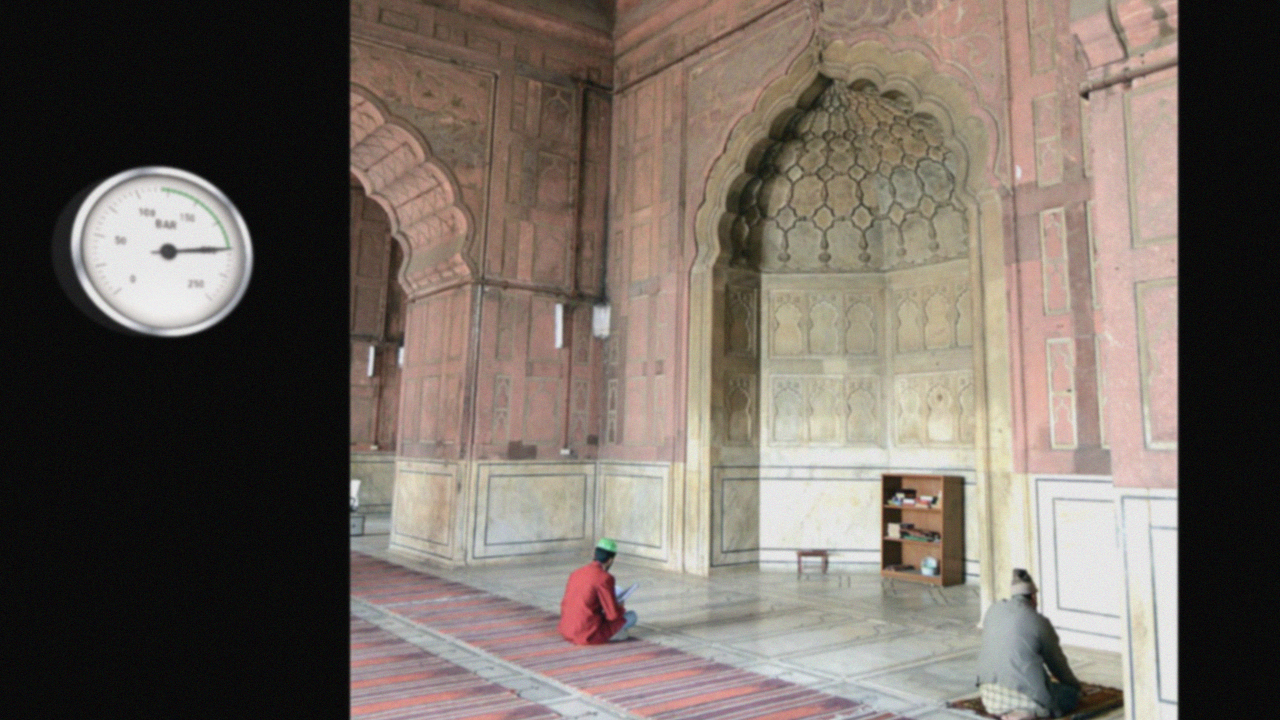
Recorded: 200 bar
